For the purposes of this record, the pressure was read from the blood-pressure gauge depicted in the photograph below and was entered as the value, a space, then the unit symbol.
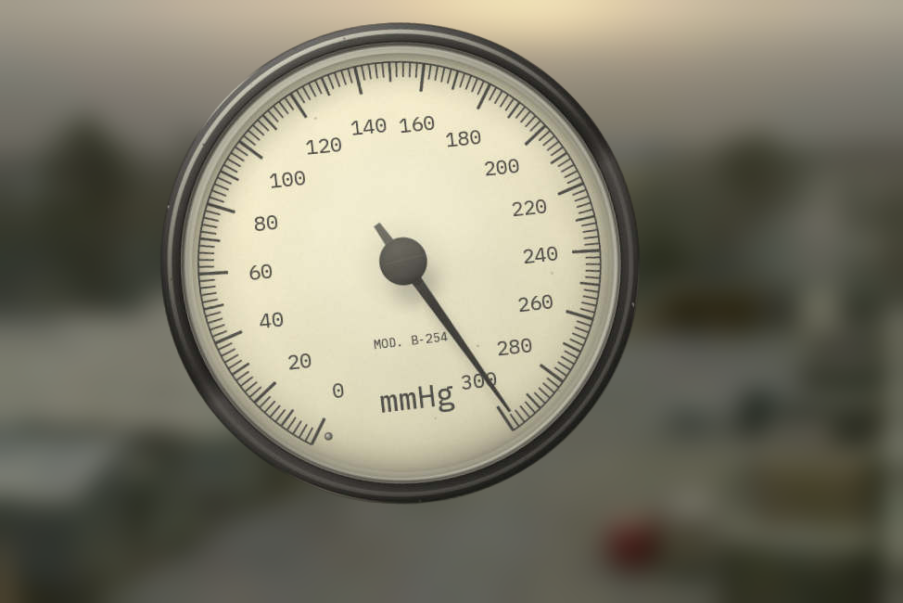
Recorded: 298 mmHg
